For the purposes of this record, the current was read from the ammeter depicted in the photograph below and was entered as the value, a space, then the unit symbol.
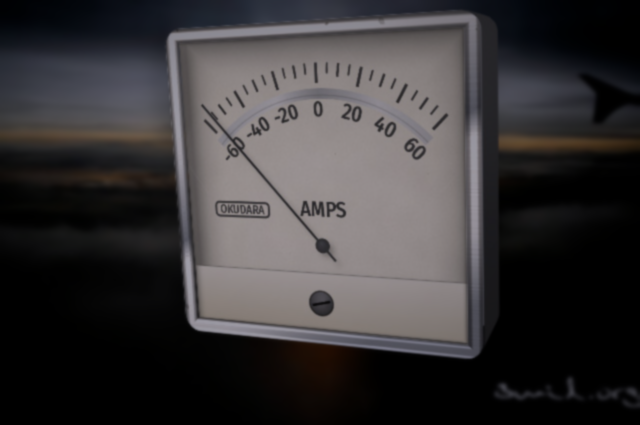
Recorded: -55 A
